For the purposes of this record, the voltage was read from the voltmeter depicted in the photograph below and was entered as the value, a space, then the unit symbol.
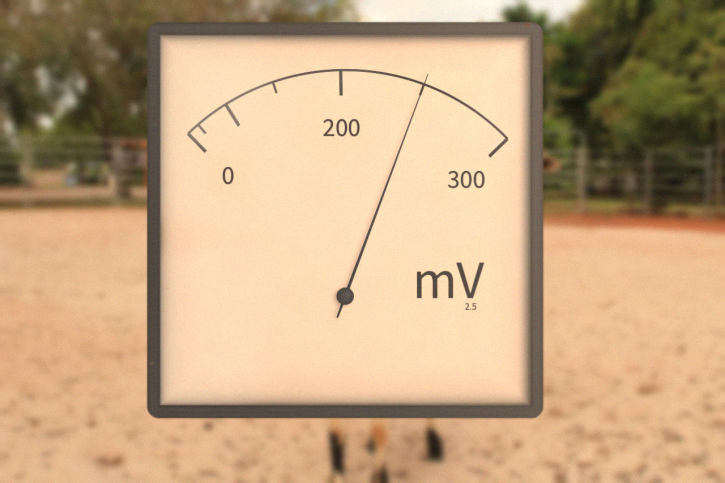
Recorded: 250 mV
